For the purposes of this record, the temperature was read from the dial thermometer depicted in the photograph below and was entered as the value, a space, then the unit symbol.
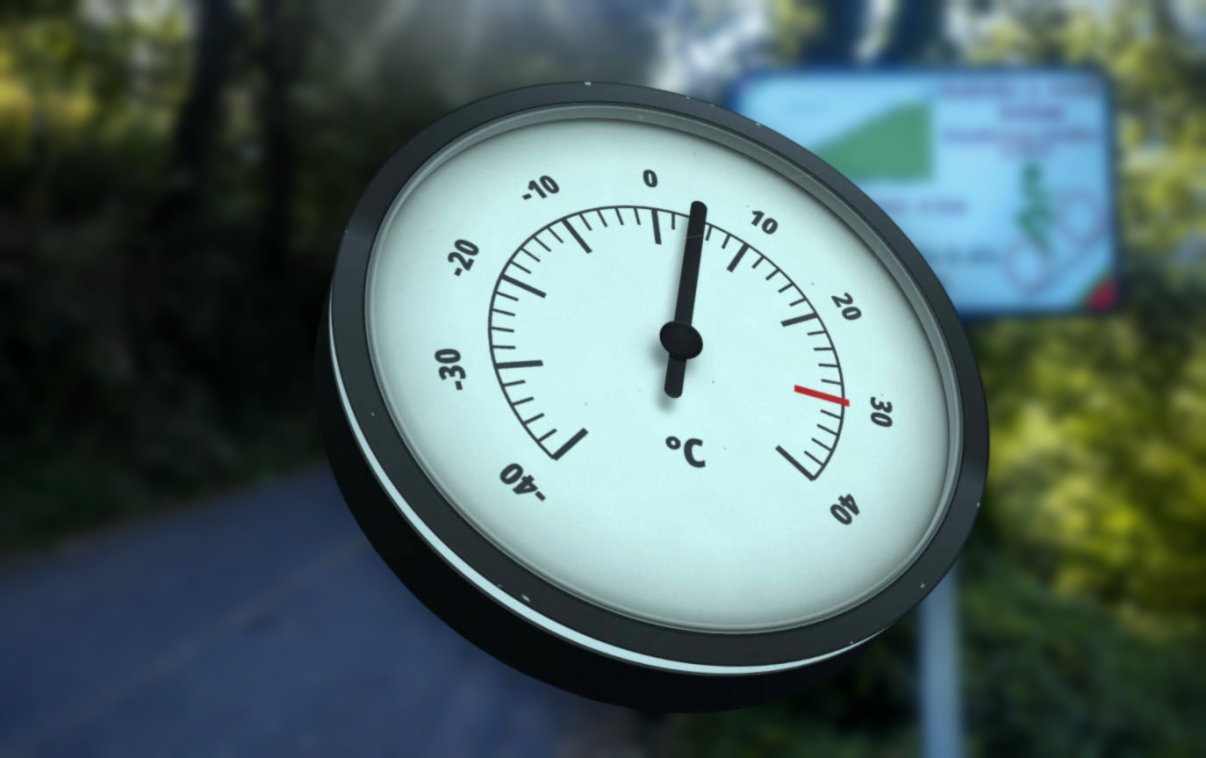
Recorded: 4 °C
